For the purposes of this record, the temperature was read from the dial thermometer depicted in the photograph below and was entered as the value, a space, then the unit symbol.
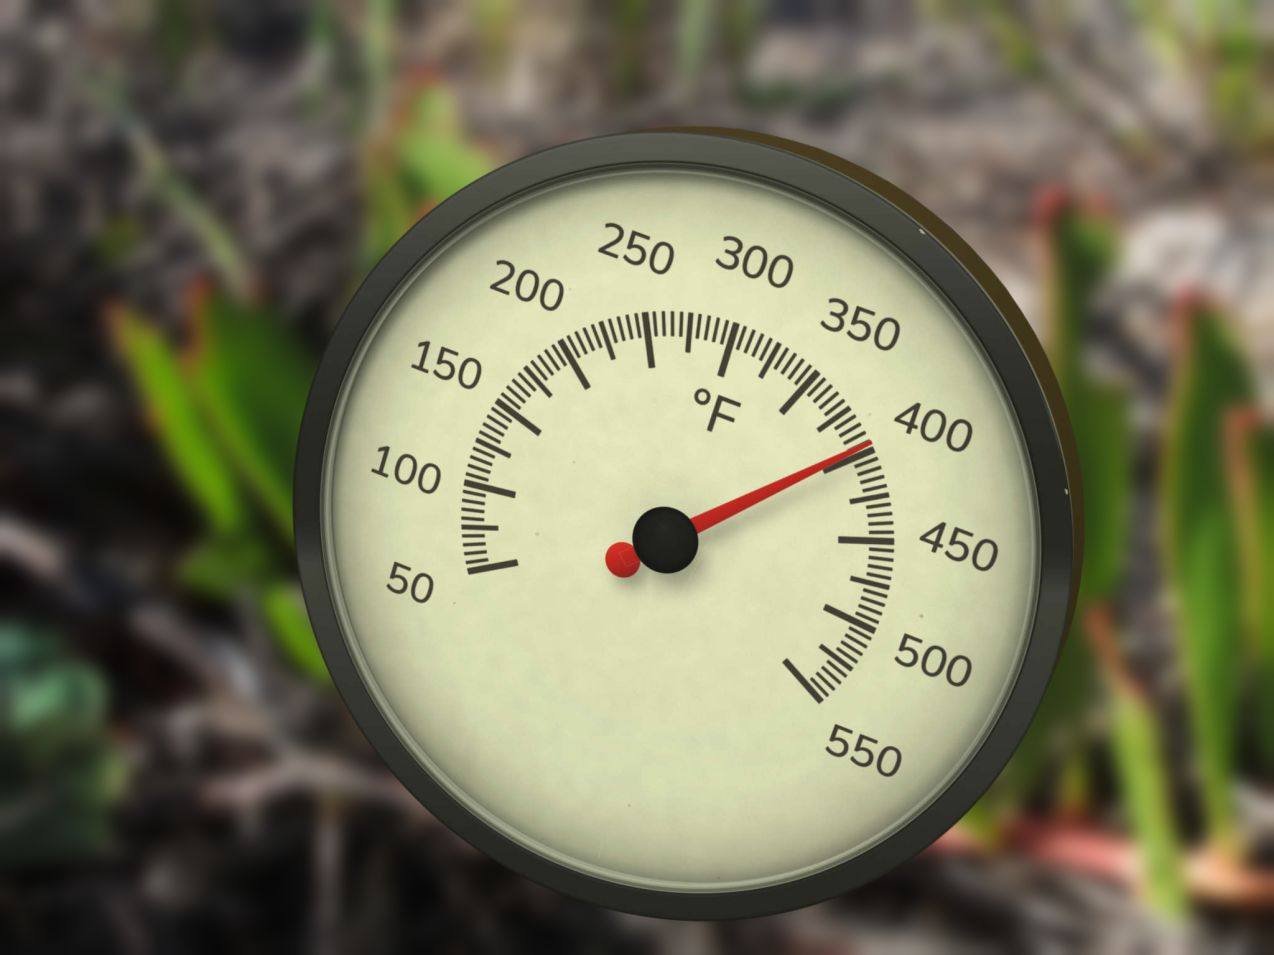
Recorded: 395 °F
